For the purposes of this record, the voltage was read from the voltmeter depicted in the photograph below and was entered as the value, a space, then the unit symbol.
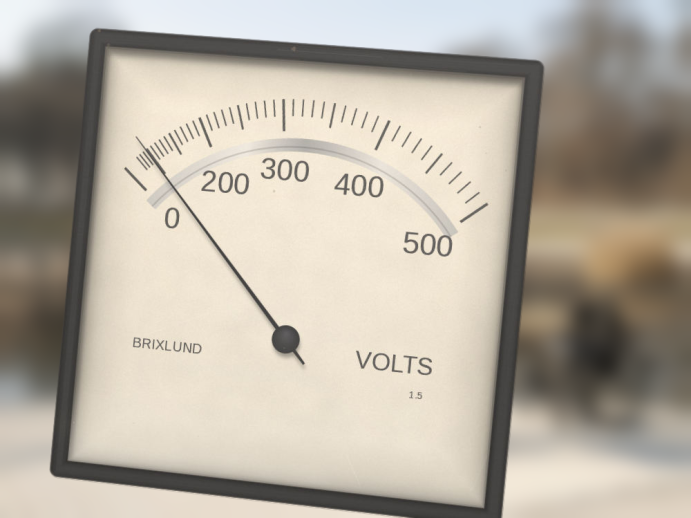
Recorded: 100 V
